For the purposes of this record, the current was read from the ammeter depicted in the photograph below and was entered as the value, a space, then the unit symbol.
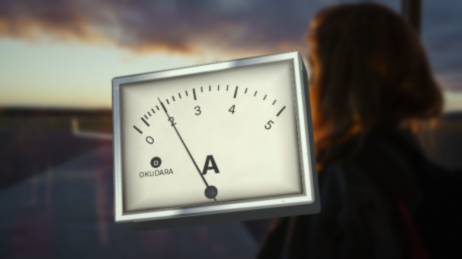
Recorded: 2 A
